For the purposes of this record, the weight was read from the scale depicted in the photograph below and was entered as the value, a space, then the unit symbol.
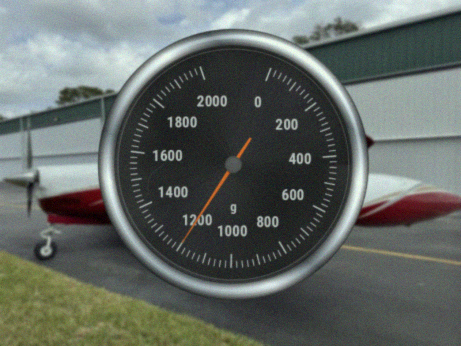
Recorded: 1200 g
